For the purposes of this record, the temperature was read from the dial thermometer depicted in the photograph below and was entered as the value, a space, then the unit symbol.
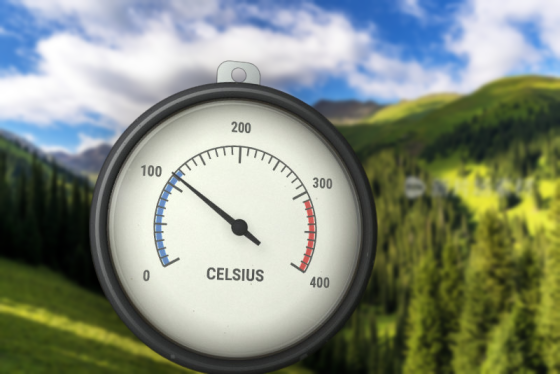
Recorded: 110 °C
